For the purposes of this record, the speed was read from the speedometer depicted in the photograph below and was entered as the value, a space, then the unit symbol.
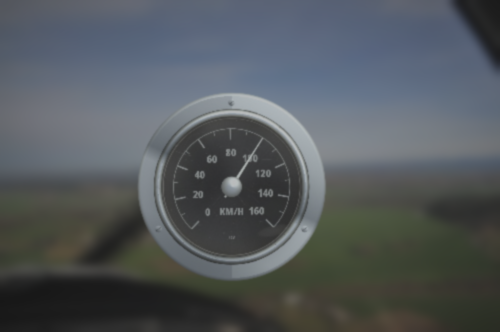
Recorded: 100 km/h
